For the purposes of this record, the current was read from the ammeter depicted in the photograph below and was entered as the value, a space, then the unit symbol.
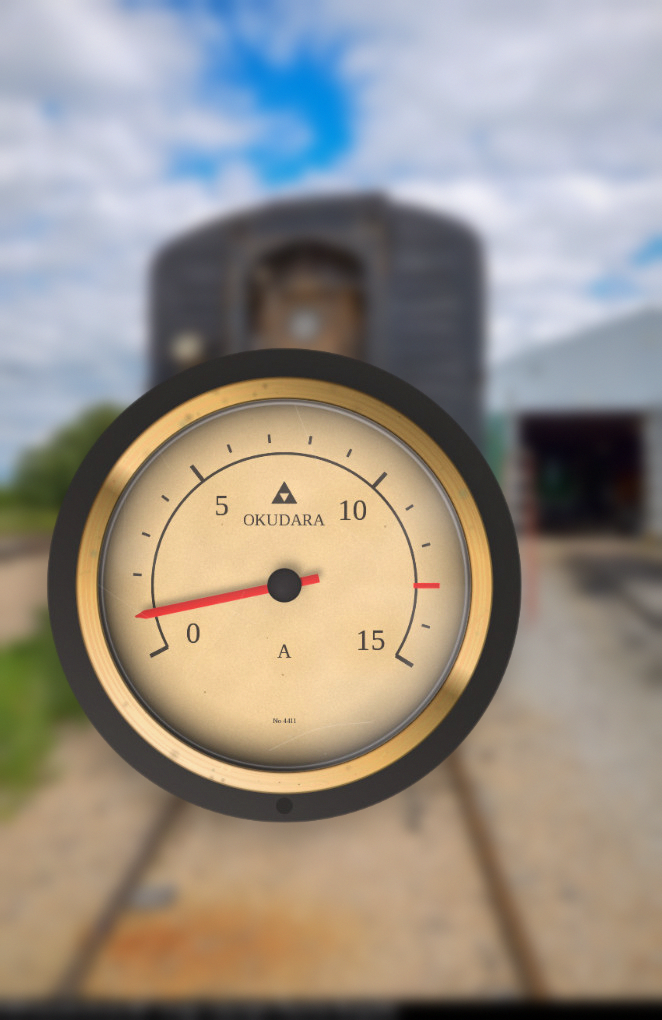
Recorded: 1 A
